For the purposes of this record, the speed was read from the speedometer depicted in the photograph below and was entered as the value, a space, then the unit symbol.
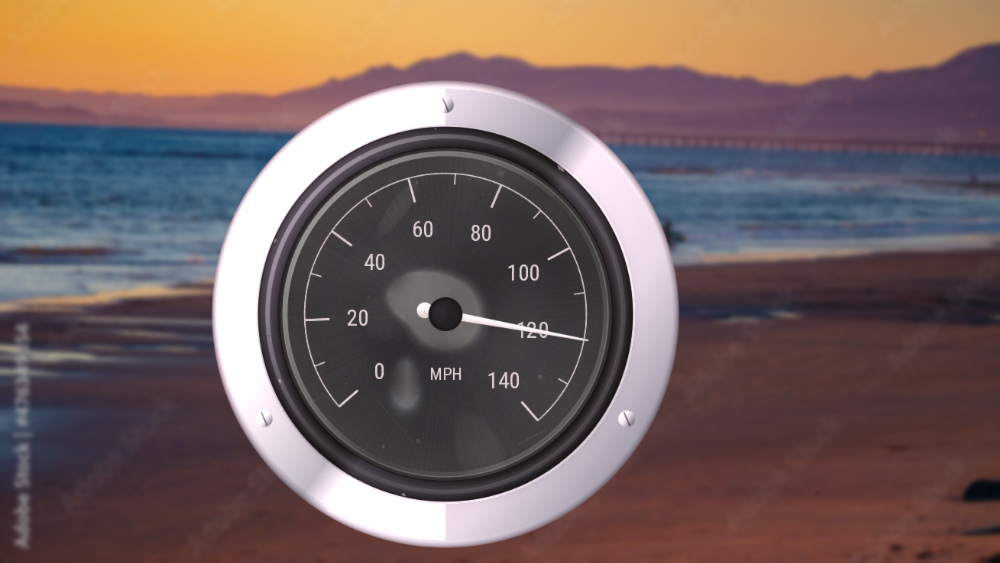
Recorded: 120 mph
